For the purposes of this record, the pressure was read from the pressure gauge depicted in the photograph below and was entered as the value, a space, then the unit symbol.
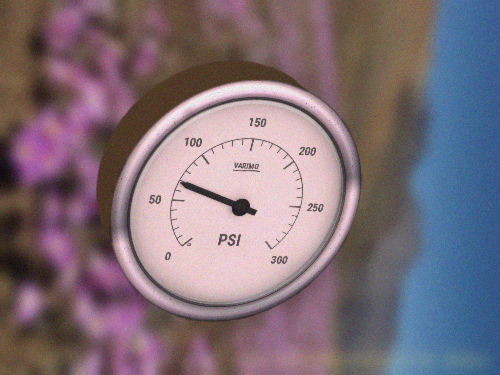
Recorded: 70 psi
